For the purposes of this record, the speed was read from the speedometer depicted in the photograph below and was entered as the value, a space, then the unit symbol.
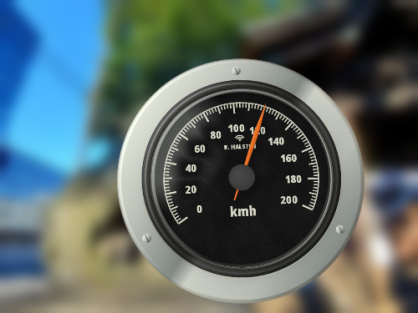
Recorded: 120 km/h
